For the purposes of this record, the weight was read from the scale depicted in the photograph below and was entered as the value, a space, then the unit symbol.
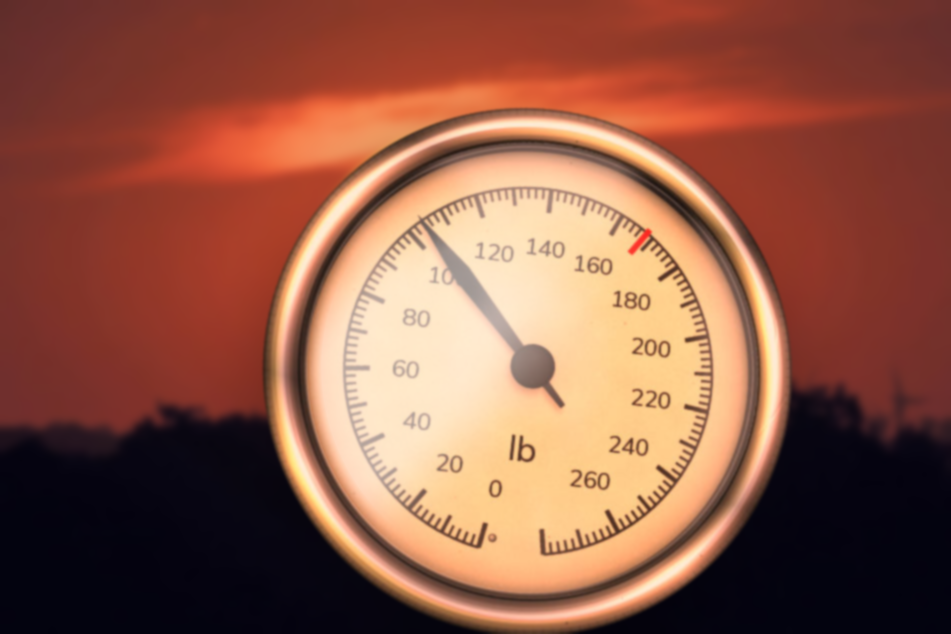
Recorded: 104 lb
